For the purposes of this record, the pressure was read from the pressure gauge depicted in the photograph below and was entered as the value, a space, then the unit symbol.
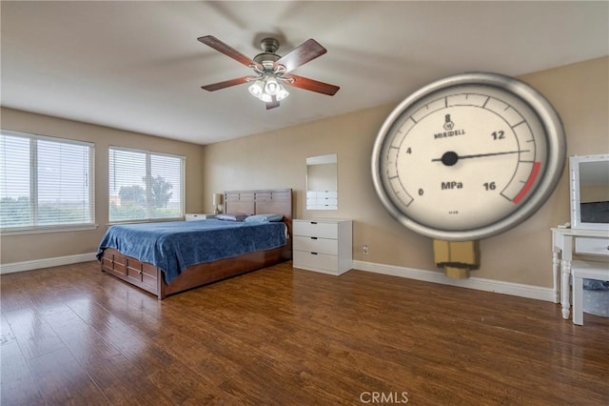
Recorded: 13.5 MPa
